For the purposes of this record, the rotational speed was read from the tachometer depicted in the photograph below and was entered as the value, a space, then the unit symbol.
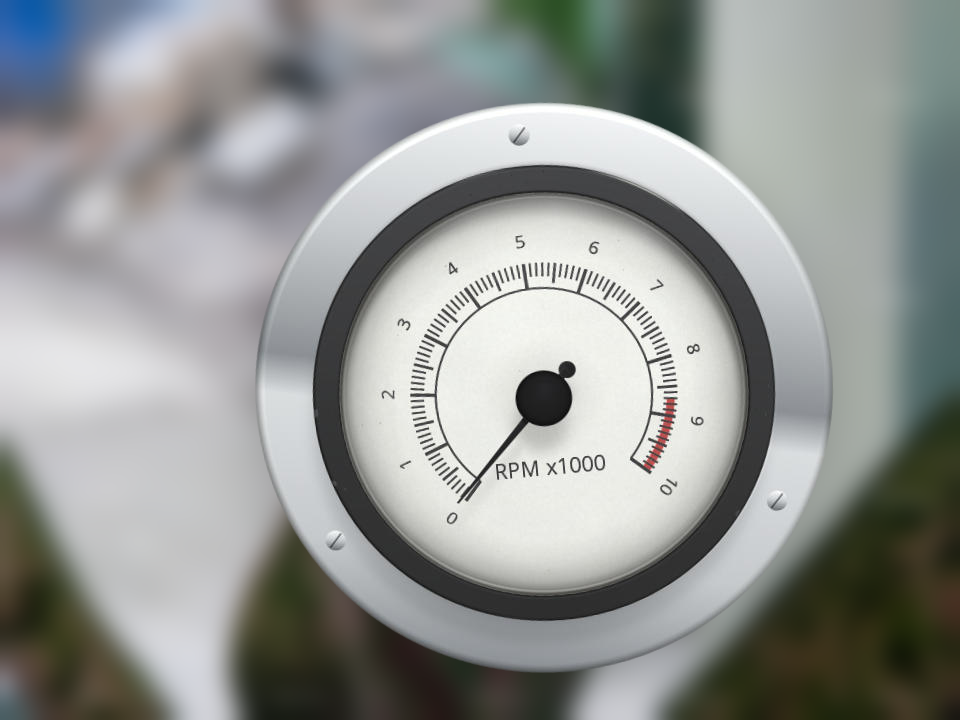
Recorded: 100 rpm
